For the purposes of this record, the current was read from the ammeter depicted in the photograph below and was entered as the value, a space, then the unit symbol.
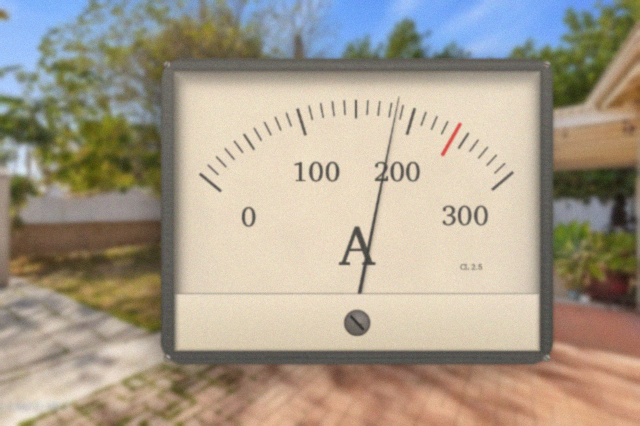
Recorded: 185 A
